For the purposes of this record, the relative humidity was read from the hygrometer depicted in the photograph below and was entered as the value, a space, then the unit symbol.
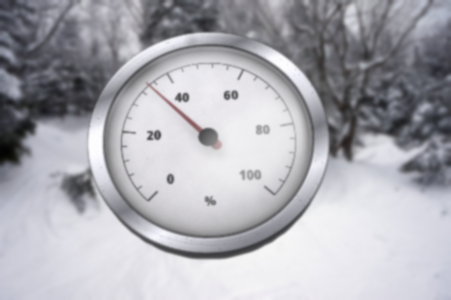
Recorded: 34 %
